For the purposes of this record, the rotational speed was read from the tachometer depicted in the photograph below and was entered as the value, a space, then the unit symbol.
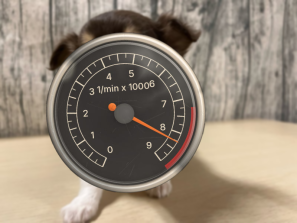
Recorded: 8250 rpm
